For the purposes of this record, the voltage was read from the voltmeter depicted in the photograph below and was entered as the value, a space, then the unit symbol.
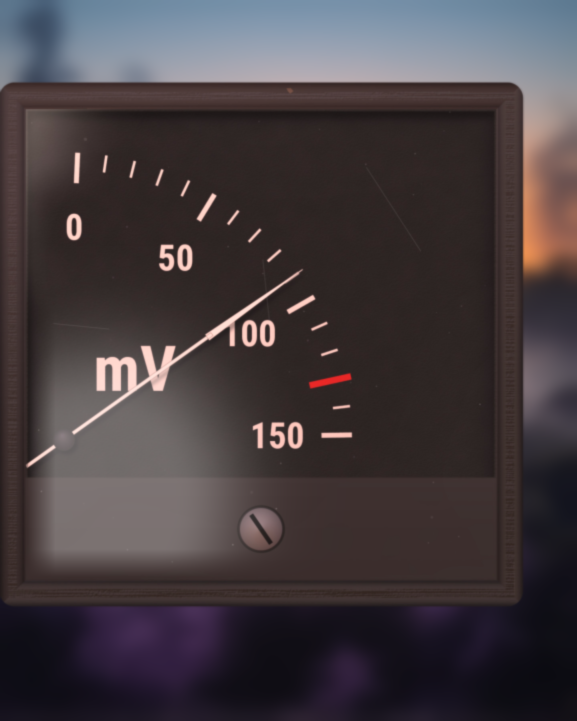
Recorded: 90 mV
